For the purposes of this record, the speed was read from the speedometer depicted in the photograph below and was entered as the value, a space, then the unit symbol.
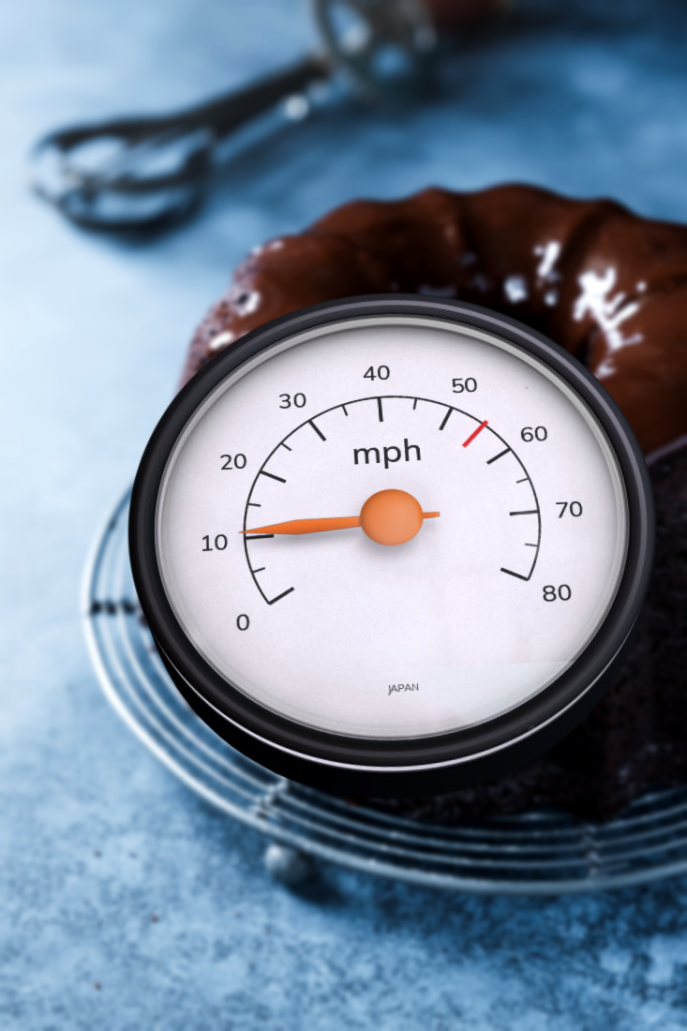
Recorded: 10 mph
